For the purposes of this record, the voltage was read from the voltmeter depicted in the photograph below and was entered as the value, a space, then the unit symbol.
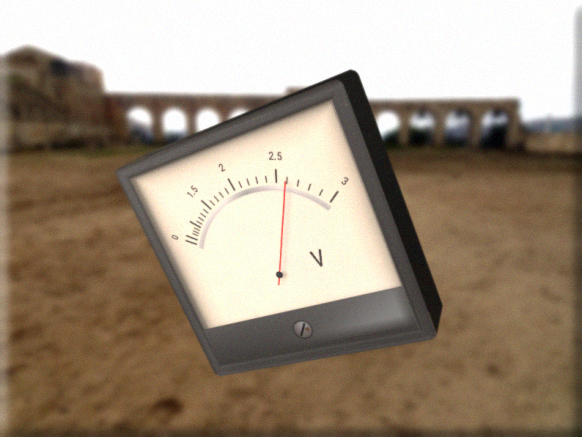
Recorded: 2.6 V
